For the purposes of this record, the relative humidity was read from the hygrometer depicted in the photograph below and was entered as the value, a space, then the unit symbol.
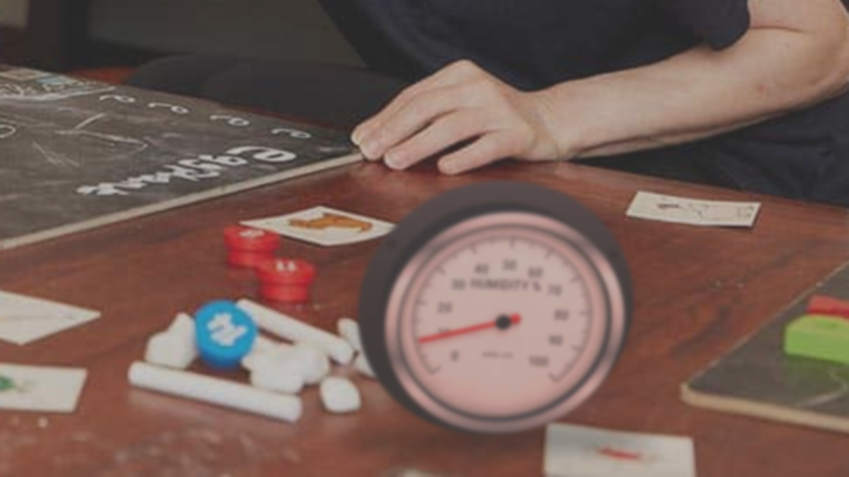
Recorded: 10 %
